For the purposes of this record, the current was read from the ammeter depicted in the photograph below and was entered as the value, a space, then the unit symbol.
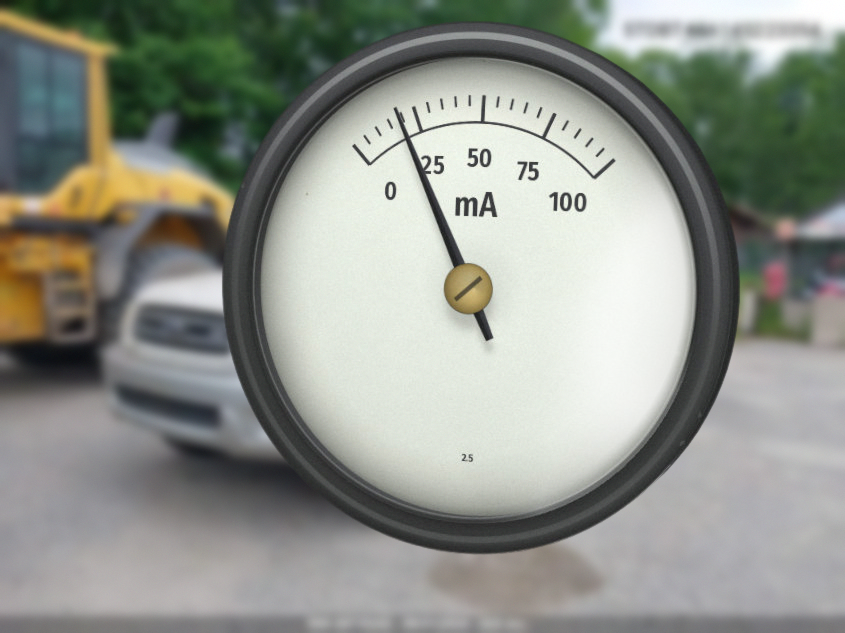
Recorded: 20 mA
